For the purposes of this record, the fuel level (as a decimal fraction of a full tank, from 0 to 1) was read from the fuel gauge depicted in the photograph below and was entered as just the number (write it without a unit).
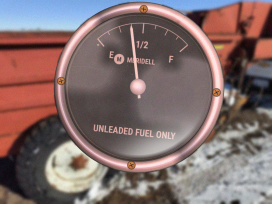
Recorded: 0.375
